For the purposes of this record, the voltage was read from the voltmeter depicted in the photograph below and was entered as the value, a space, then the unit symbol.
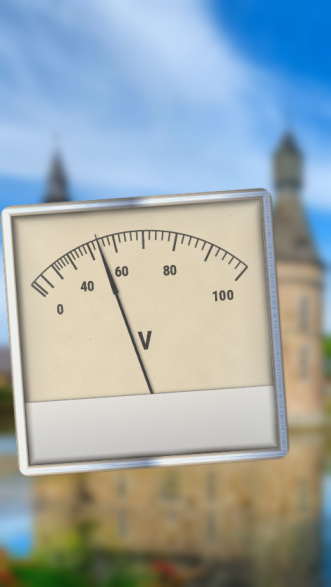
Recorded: 54 V
